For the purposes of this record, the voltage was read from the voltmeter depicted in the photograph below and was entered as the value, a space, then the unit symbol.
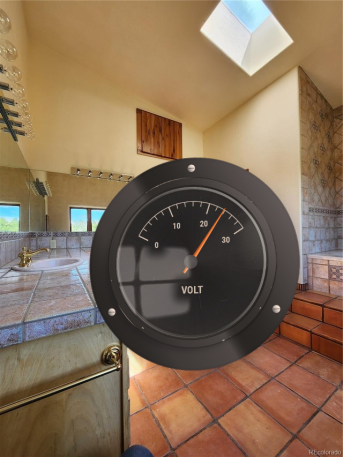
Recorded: 24 V
